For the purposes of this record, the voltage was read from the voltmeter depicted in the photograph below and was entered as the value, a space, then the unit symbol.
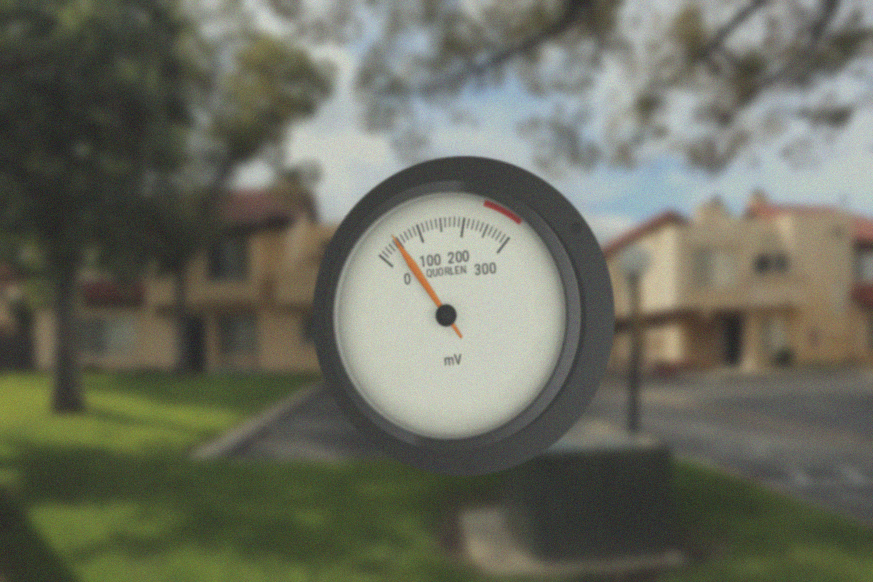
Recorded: 50 mV
